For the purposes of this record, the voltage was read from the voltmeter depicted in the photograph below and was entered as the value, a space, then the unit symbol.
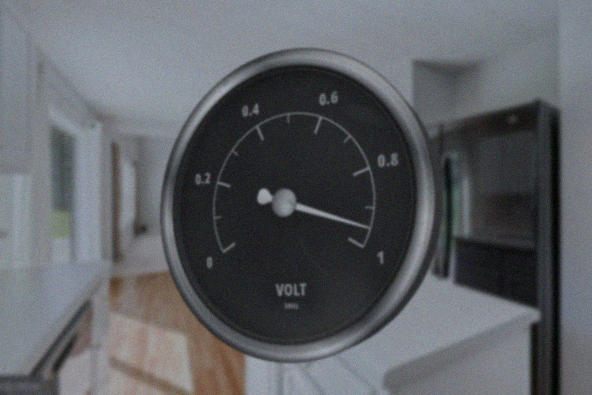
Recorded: 0.95 V
